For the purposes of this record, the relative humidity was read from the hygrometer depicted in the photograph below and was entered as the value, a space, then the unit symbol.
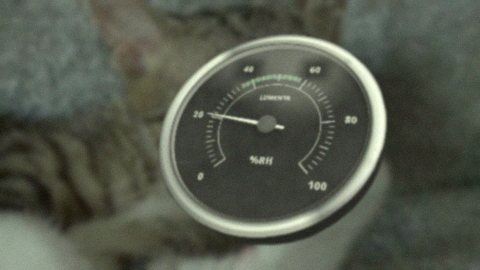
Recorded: 20 %
